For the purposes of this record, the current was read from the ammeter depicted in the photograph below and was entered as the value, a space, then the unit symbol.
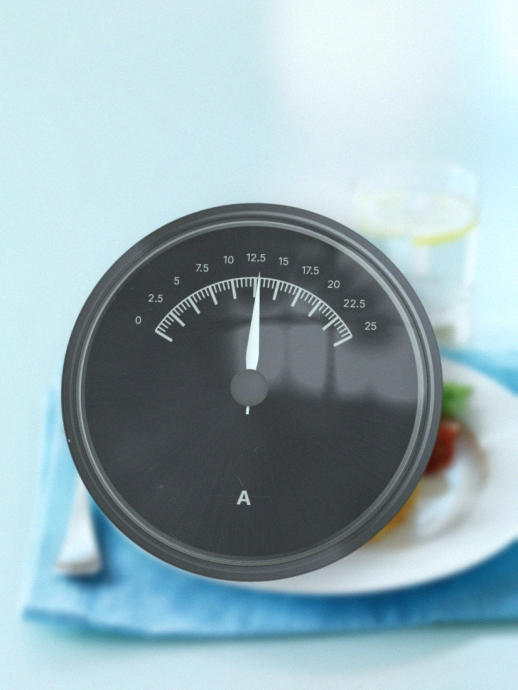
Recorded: 13 A
